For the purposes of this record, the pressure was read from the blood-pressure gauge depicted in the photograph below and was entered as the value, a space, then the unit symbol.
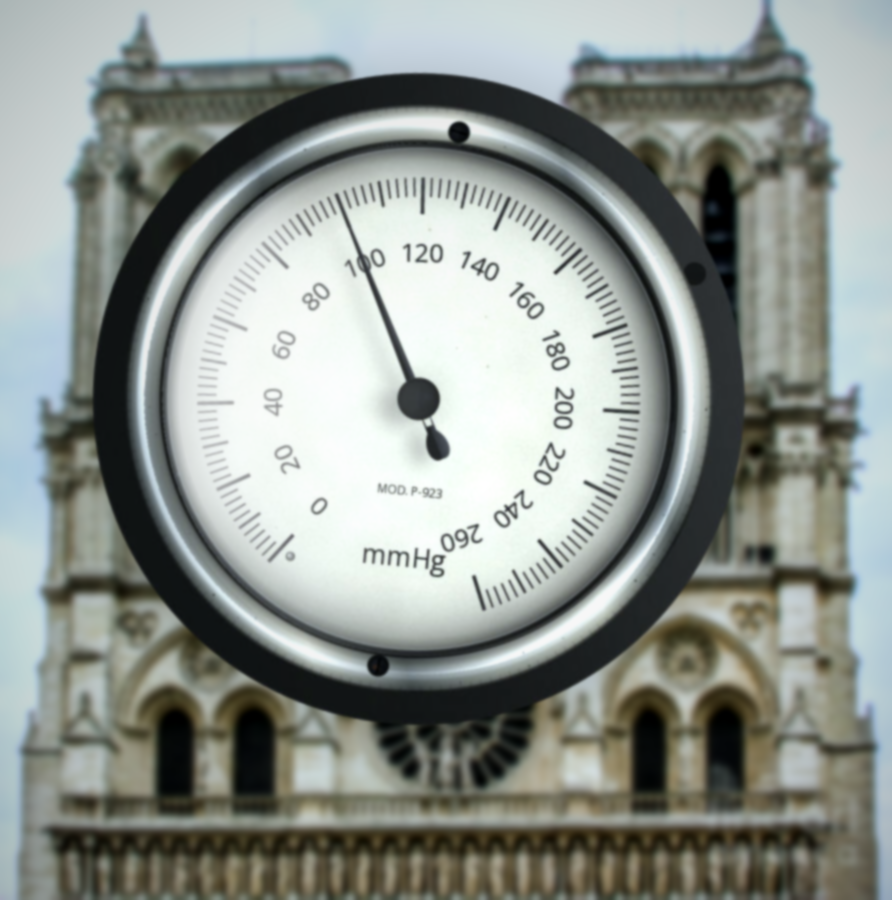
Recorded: 100 mmHg
